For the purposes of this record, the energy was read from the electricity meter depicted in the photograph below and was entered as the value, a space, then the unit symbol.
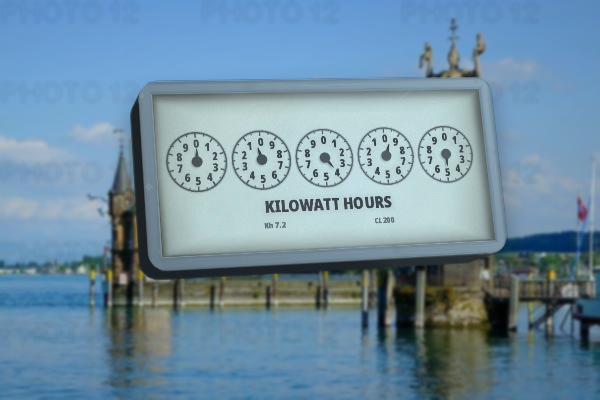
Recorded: 395 kWh
